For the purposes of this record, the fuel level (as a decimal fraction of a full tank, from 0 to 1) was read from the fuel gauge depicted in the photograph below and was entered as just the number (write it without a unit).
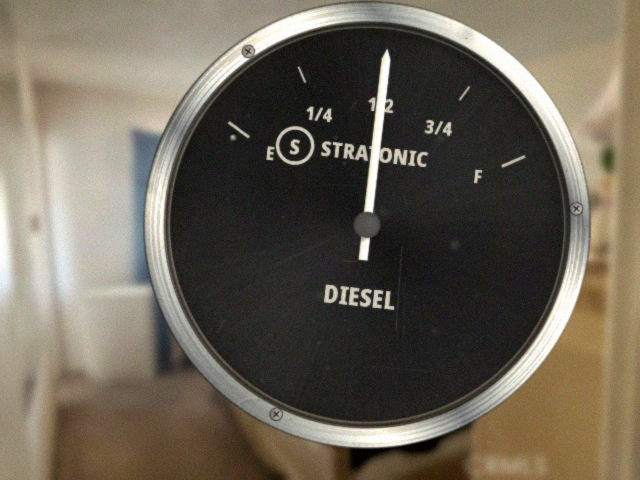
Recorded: 0.5
